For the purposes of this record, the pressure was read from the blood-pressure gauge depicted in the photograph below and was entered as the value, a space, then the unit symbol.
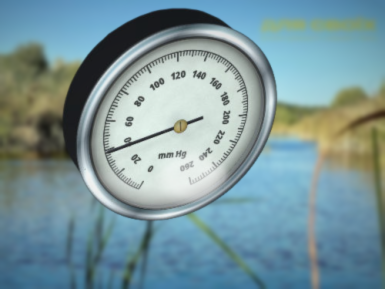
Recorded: 40 mmHg
